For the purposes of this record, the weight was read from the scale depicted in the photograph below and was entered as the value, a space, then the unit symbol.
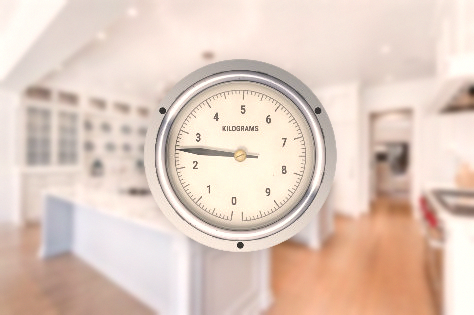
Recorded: 2.5 kg
